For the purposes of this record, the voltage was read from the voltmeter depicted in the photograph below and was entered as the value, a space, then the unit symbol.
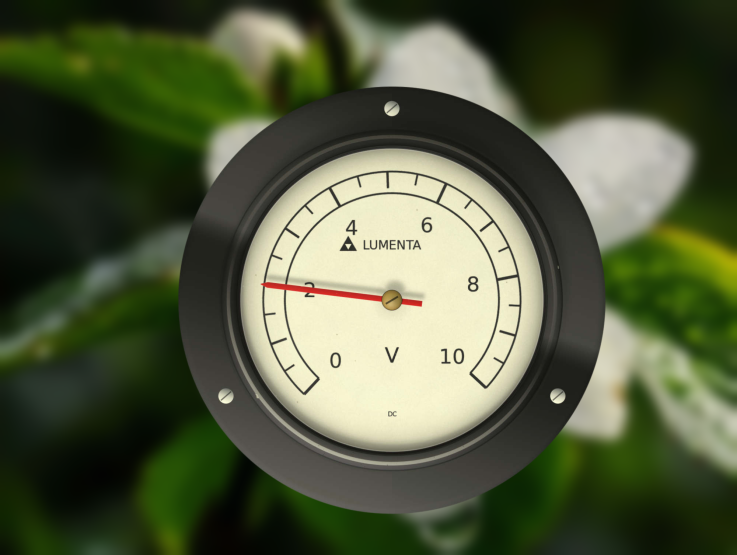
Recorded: 2 V
